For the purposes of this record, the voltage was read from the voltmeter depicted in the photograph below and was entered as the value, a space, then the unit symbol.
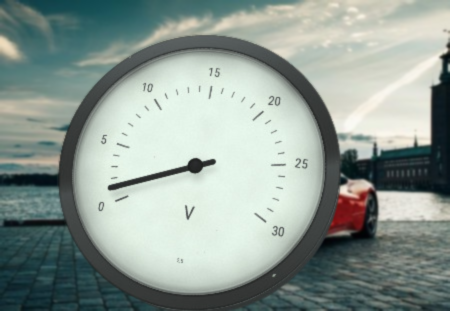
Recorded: 1 V
